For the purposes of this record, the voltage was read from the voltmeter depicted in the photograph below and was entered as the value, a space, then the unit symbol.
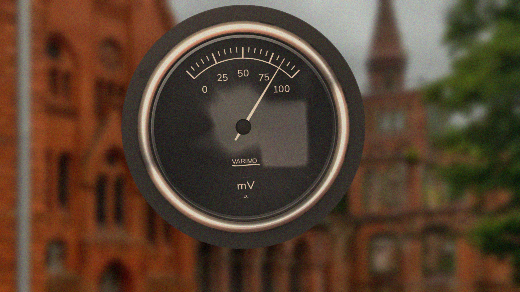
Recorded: 85 mV
